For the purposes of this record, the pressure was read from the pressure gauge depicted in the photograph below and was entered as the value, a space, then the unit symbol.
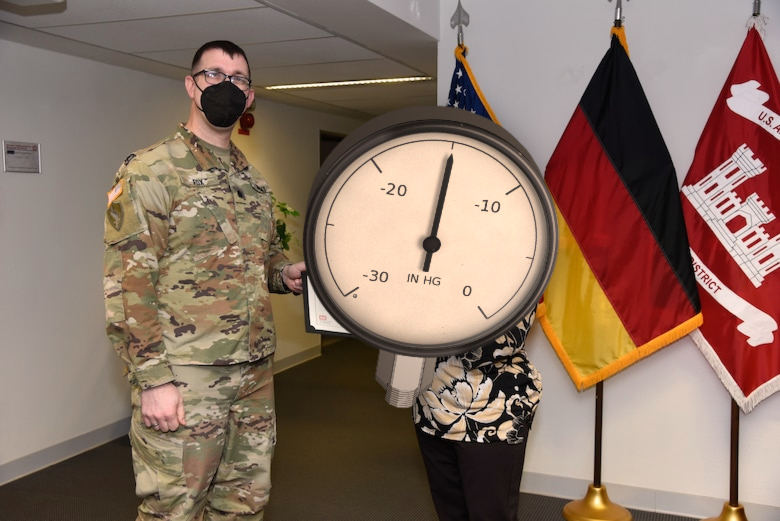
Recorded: -15 inHg
